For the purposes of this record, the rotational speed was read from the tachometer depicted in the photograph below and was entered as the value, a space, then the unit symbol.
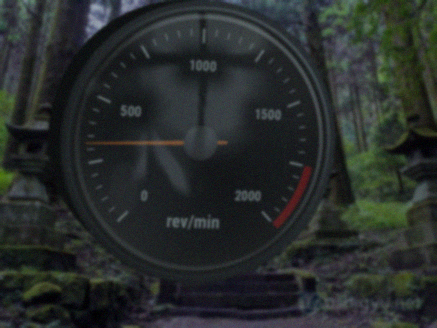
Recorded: 325 rpm
